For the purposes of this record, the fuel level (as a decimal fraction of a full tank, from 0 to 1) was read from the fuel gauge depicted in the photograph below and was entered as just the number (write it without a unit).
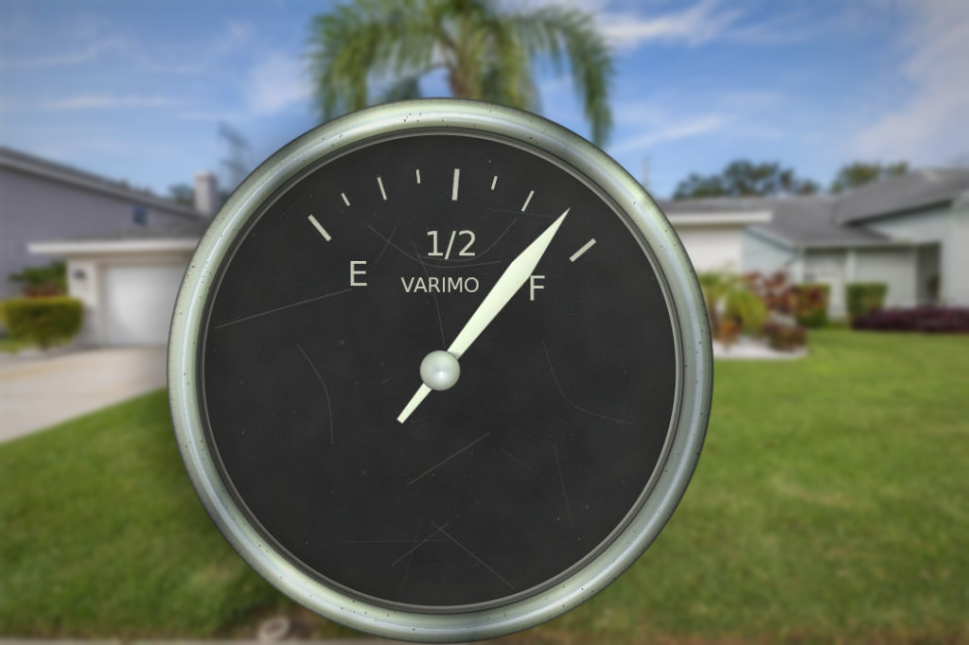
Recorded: 0.875
